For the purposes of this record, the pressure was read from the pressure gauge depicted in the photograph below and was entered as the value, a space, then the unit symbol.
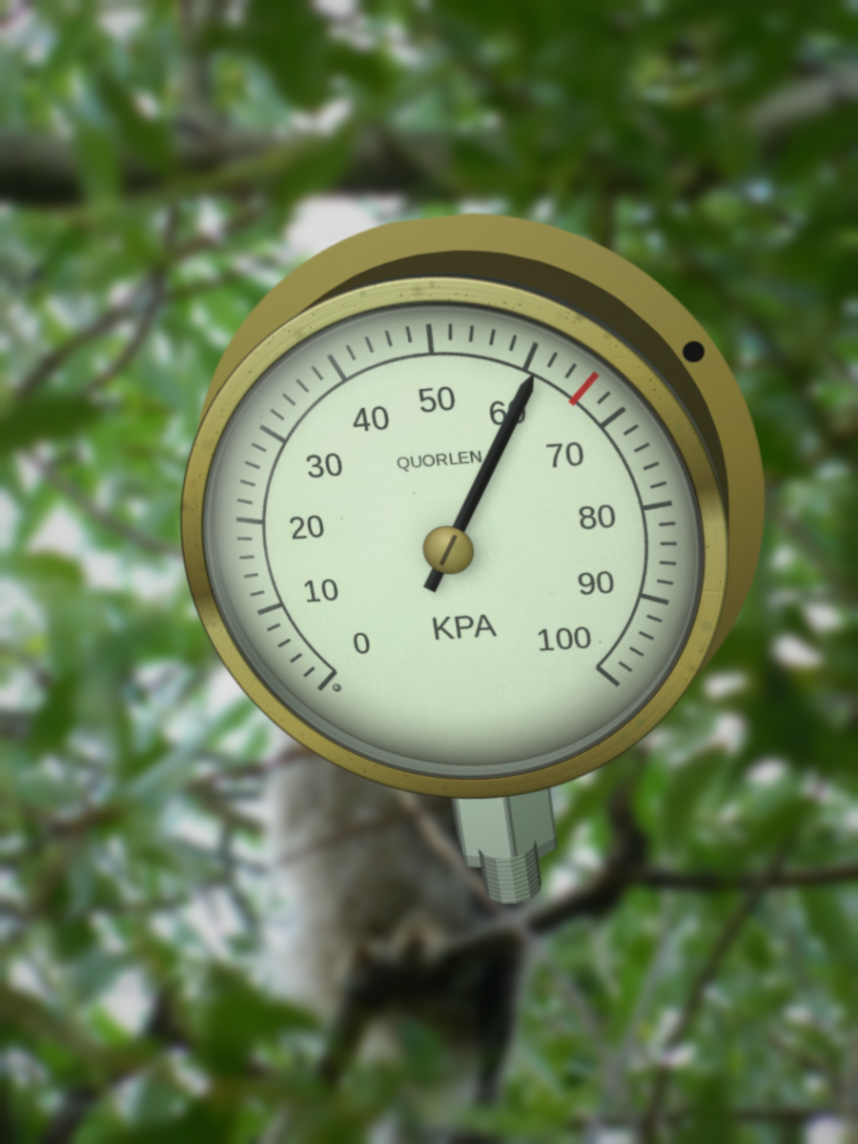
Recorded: 61 kPa
